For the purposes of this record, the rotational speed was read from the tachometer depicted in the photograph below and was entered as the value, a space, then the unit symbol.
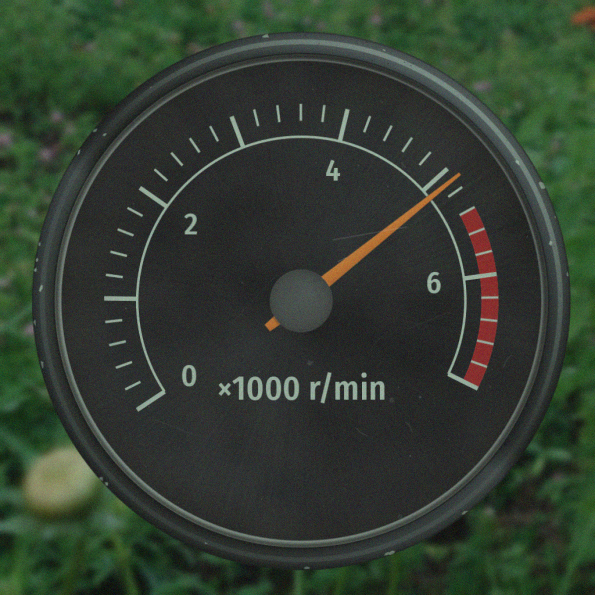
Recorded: 5100 rpm
